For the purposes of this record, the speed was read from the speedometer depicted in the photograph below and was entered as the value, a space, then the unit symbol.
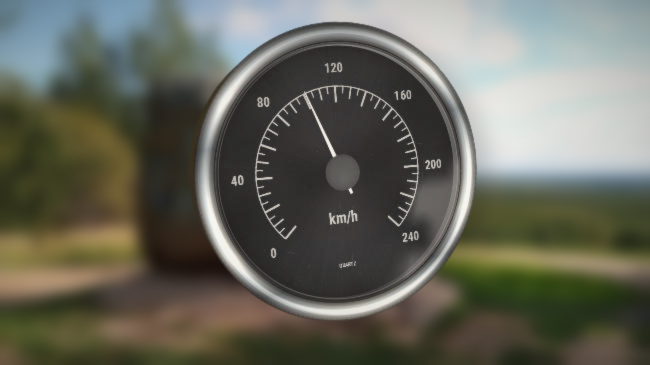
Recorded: 100 km/h
